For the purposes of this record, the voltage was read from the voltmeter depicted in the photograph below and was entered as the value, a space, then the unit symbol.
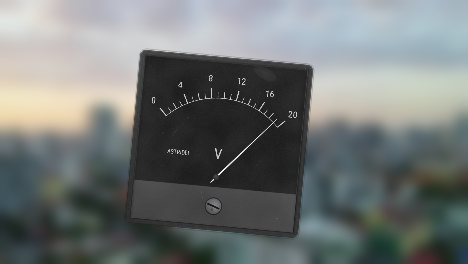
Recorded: 19 V
